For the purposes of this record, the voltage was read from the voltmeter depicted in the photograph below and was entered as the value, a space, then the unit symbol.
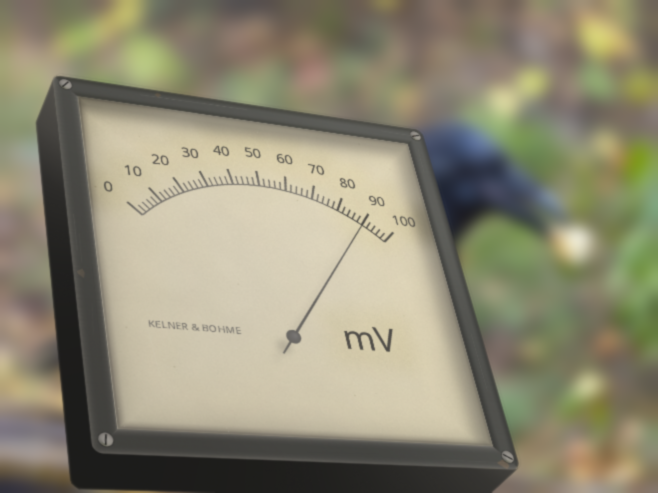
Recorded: 90 mV
